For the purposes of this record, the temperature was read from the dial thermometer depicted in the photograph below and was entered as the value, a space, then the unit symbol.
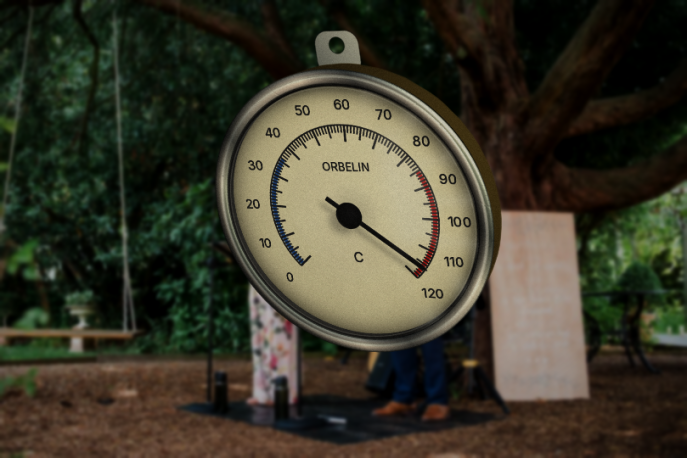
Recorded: 115 °C
